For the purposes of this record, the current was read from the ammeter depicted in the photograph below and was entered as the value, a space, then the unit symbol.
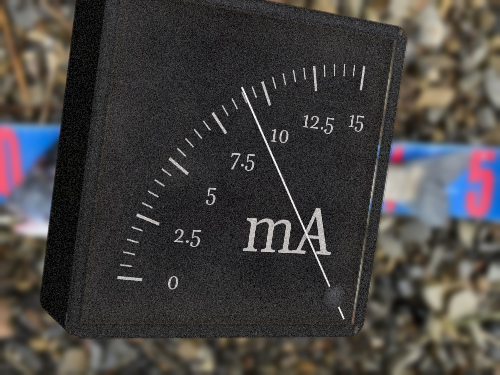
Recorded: 9 mA
